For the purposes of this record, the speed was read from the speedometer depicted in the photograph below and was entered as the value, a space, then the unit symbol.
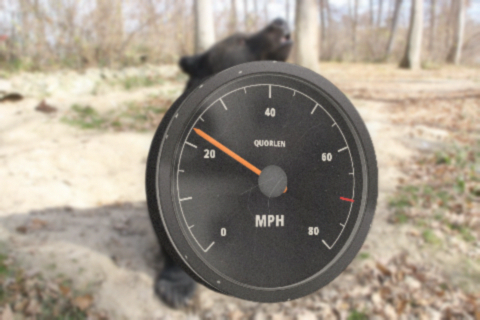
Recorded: 22.5 mph
